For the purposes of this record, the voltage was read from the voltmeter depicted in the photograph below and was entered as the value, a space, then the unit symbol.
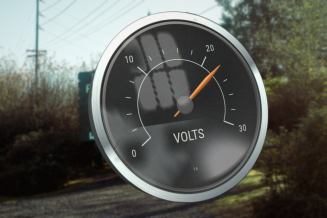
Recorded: 22 V
